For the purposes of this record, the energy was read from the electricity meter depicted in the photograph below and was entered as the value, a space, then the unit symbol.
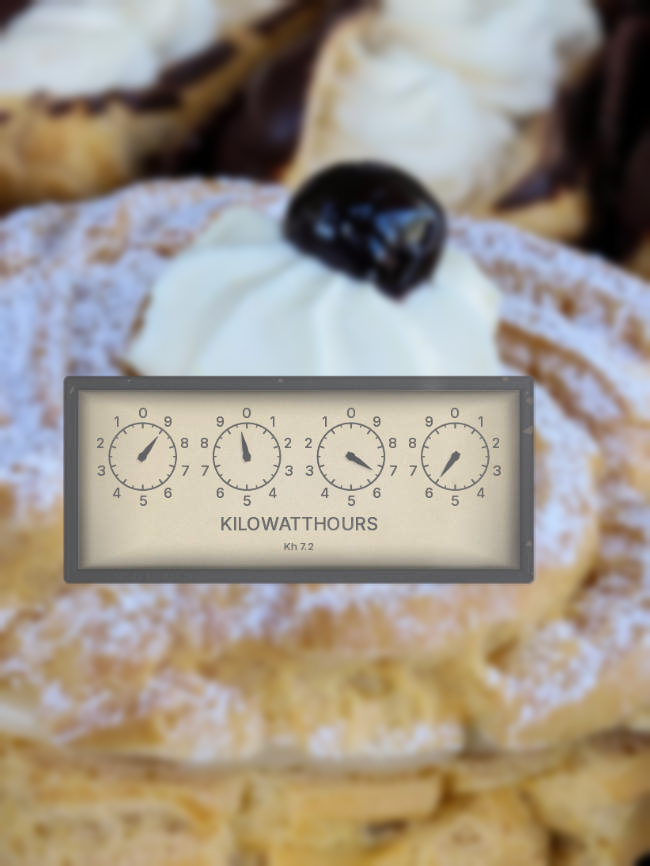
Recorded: 8966 kWh
